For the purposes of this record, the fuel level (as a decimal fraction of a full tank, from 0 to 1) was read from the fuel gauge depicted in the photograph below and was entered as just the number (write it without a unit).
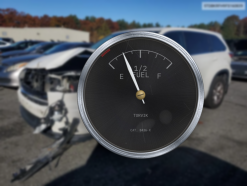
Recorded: 0.25
